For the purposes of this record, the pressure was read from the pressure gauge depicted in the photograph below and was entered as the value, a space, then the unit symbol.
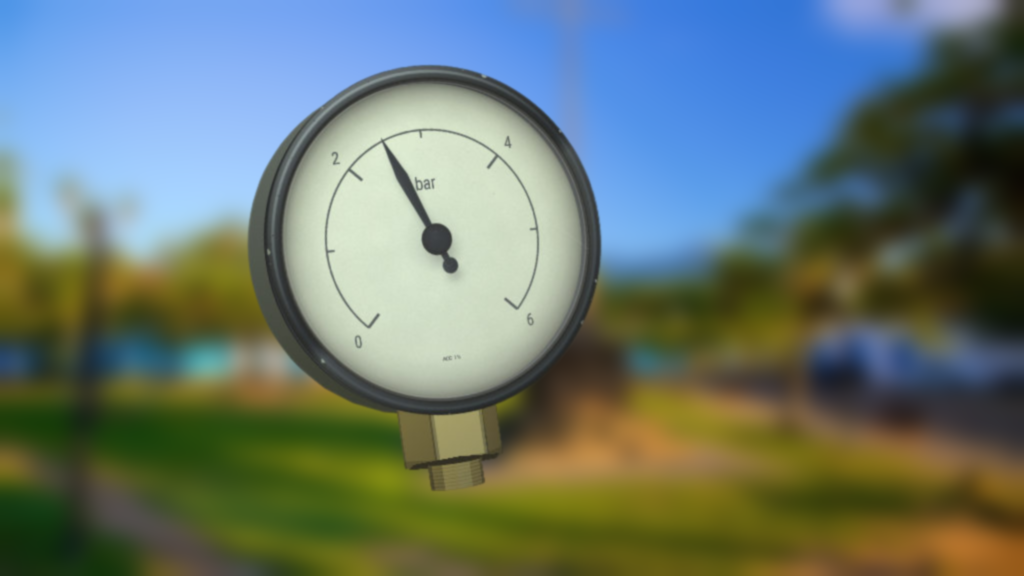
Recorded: 2.5 bar
